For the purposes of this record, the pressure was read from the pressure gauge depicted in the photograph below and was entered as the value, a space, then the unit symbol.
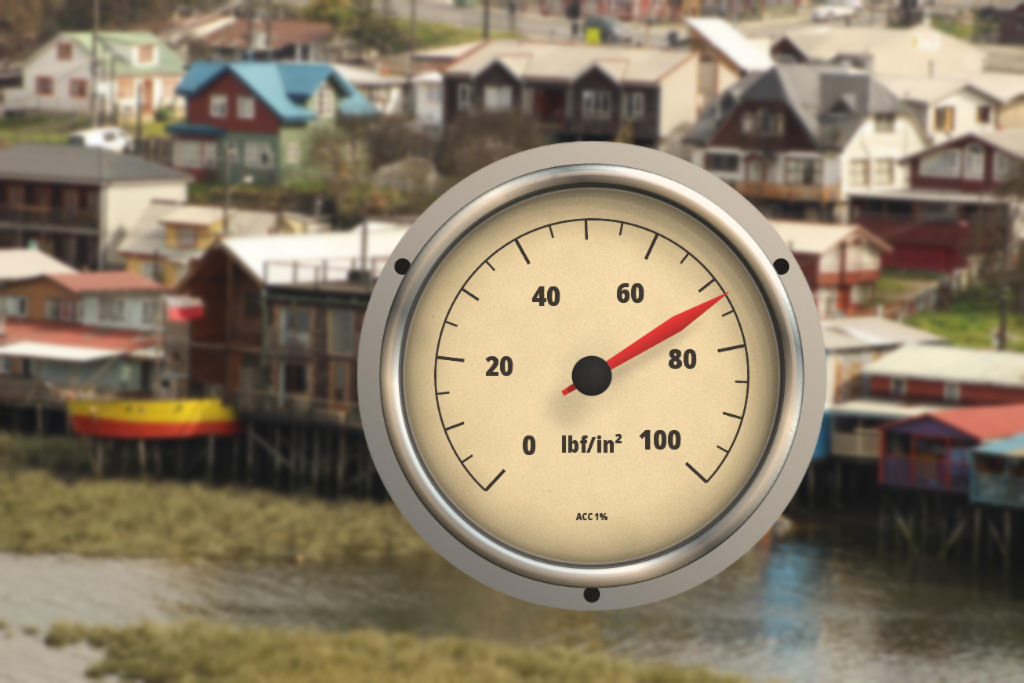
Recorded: 72.5 psi
